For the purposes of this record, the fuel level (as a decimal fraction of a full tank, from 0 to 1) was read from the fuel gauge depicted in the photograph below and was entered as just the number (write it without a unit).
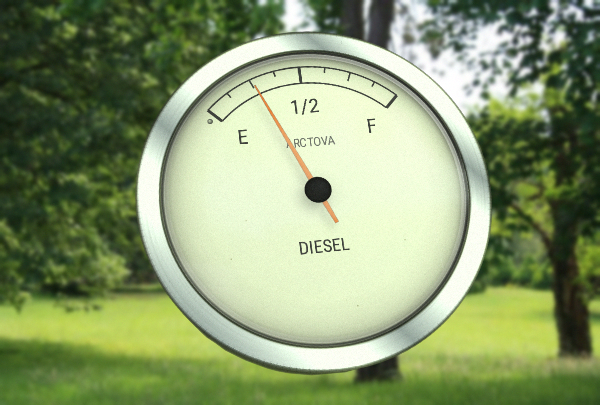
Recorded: 0.25
